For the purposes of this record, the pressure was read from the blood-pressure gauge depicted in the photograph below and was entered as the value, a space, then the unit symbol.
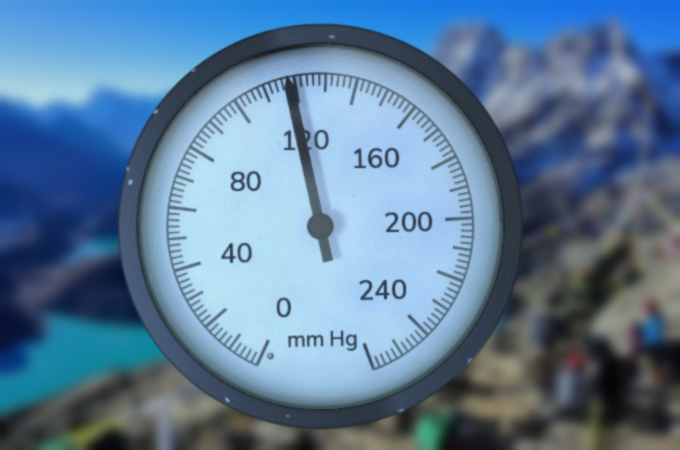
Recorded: 118 mmHg
